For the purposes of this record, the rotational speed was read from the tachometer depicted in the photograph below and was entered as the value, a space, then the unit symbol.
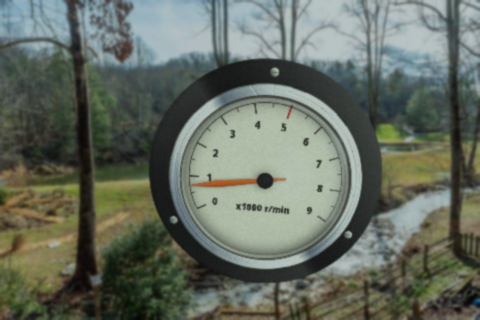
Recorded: 750 rpm
